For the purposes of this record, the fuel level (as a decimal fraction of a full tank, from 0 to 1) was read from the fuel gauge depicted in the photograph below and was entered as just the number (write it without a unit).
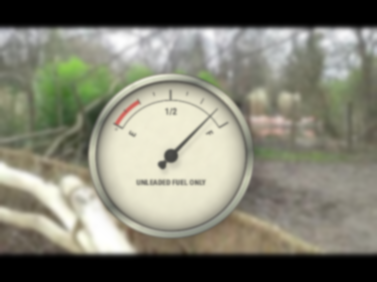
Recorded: 0.875
